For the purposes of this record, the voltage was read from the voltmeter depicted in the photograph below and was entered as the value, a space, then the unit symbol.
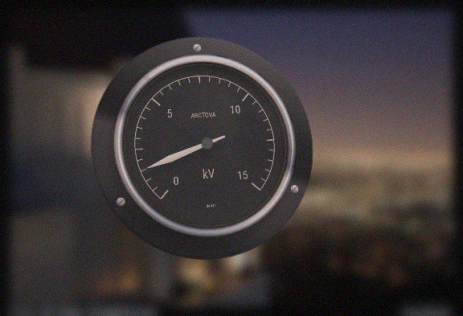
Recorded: 1.5 kV
